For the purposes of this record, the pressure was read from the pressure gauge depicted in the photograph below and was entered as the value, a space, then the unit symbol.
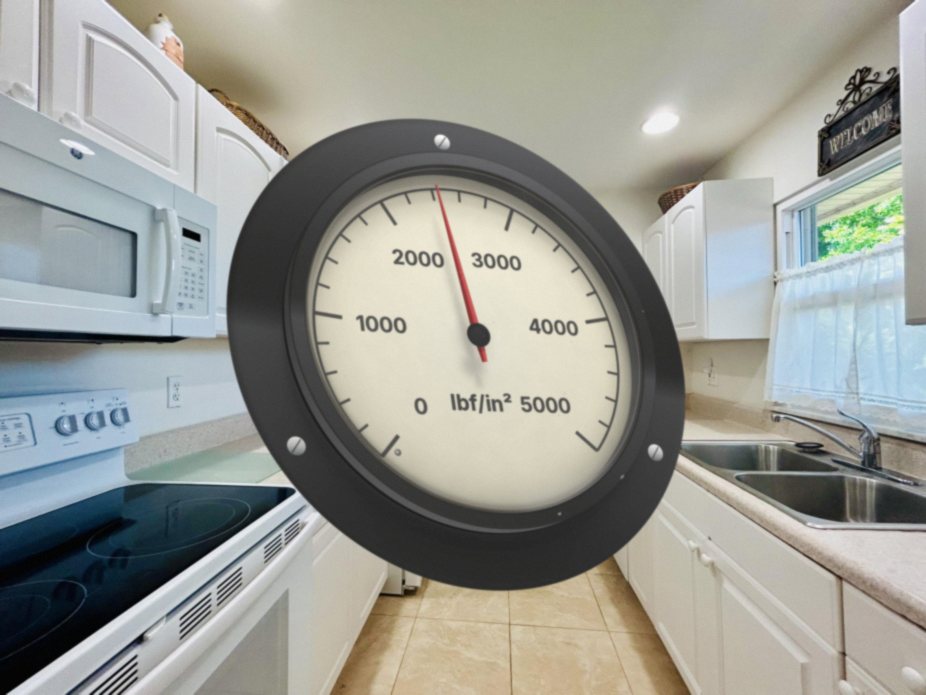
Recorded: 2400 psi
